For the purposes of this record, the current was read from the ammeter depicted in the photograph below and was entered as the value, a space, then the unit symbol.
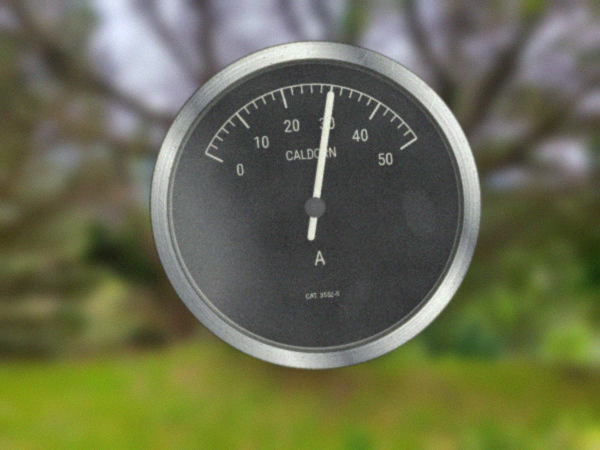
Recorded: 30 A
